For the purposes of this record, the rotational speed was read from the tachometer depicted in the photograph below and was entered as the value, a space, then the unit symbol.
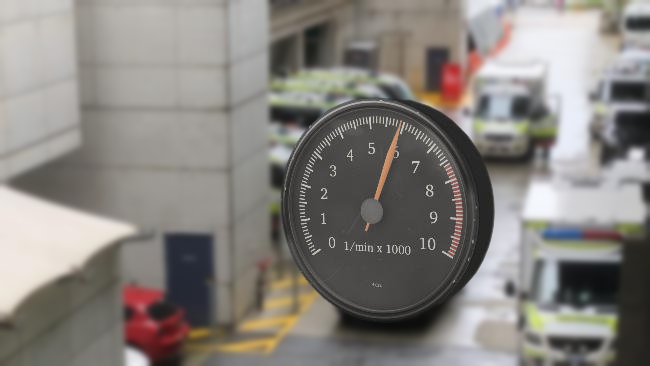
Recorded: 6000 rpm
